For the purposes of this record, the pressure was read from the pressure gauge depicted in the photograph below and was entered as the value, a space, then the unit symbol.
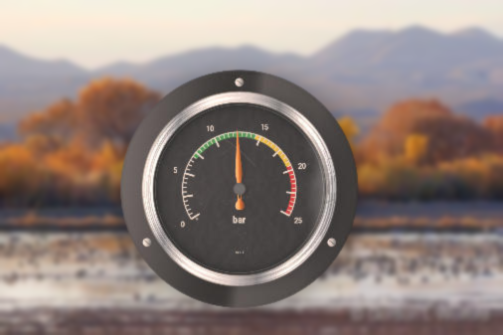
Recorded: 12.5 bar
